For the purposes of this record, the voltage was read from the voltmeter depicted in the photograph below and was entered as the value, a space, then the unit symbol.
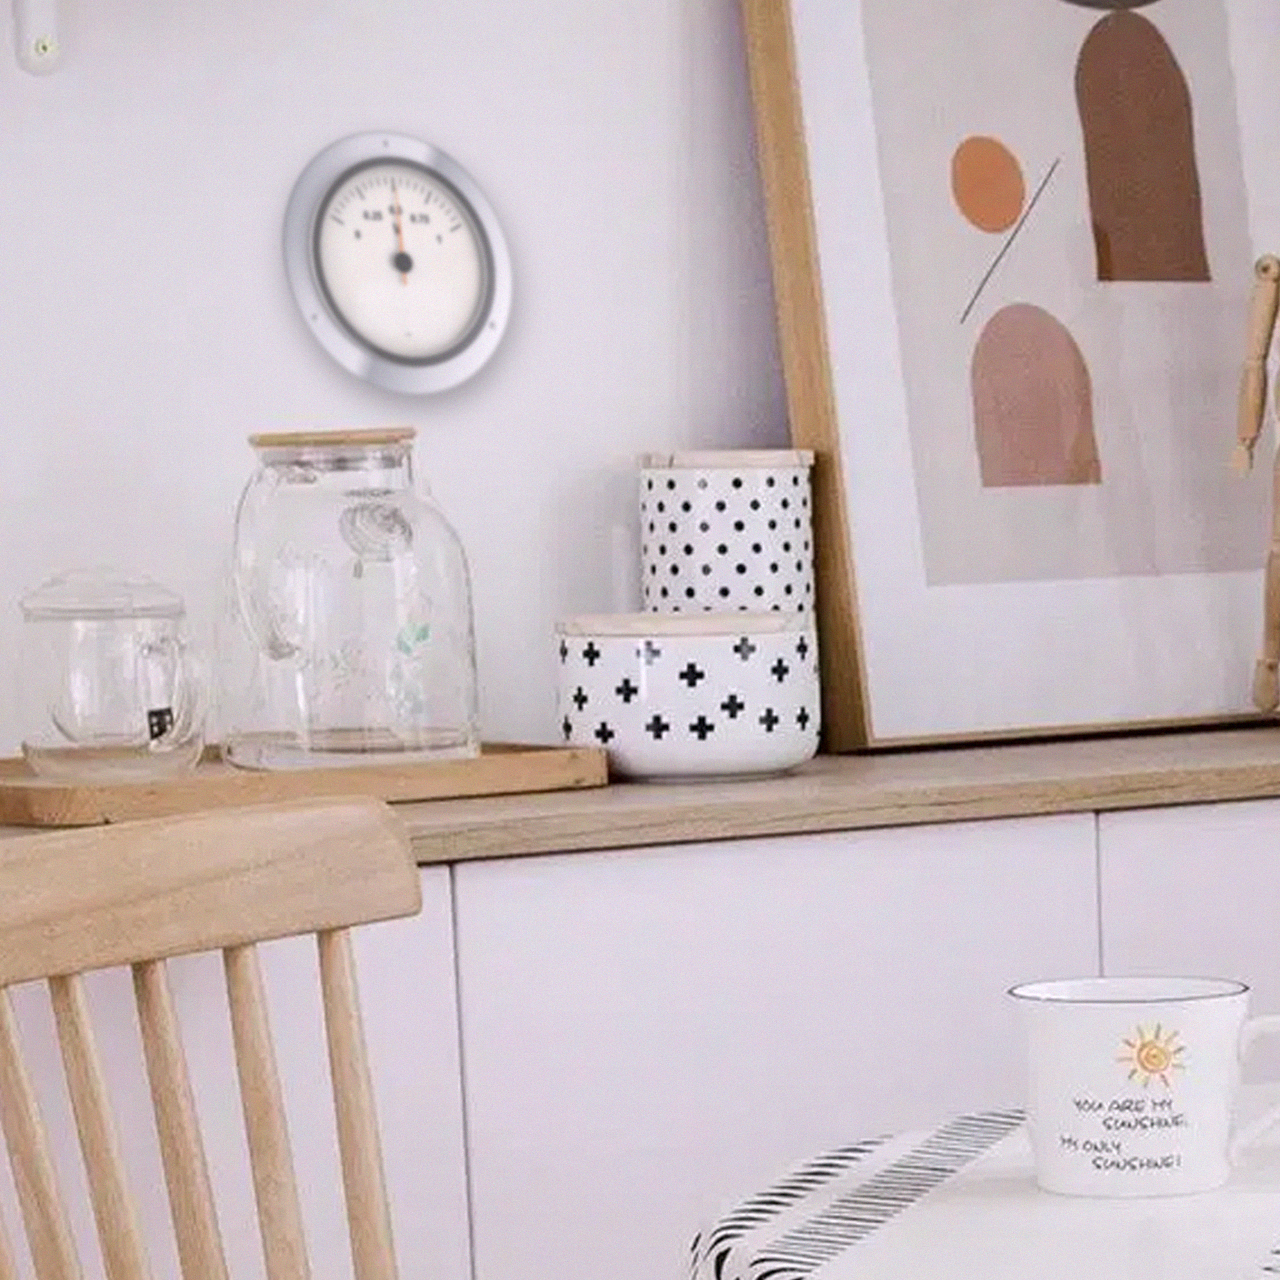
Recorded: 0.5 V
